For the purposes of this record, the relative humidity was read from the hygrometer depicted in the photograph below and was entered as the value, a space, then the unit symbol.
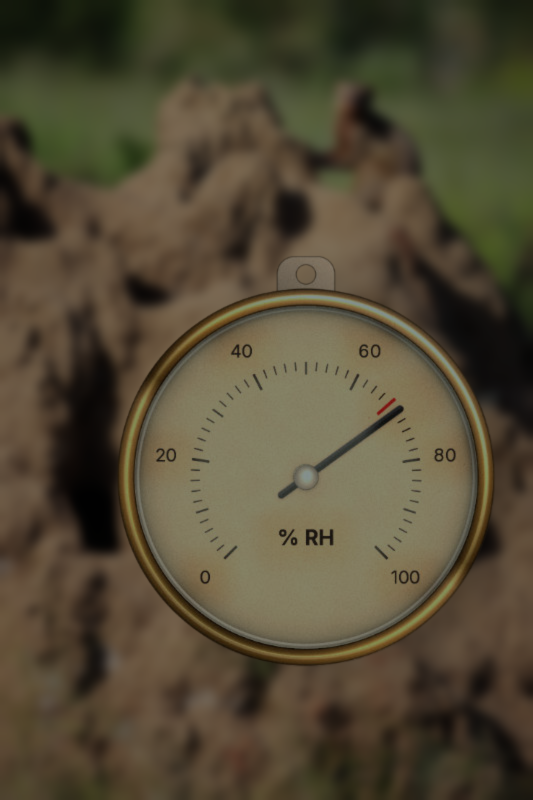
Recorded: 70 %
